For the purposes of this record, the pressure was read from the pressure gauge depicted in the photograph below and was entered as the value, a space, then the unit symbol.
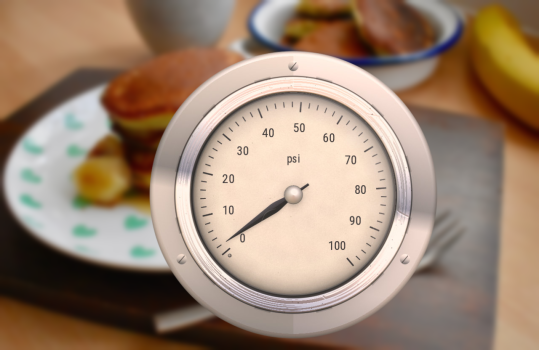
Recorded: 2 psi
